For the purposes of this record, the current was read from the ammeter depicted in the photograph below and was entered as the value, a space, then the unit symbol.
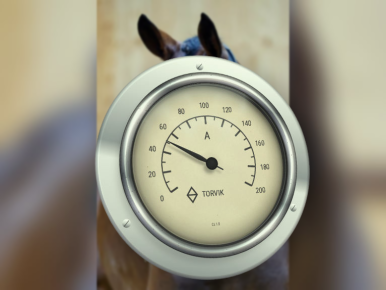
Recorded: 50 A
